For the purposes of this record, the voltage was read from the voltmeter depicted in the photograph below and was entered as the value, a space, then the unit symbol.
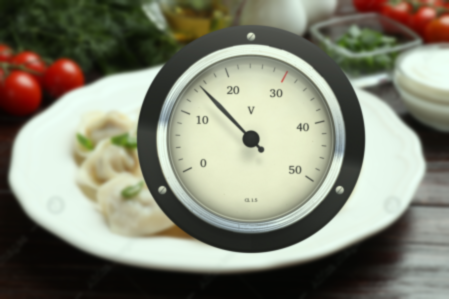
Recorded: 15 V
